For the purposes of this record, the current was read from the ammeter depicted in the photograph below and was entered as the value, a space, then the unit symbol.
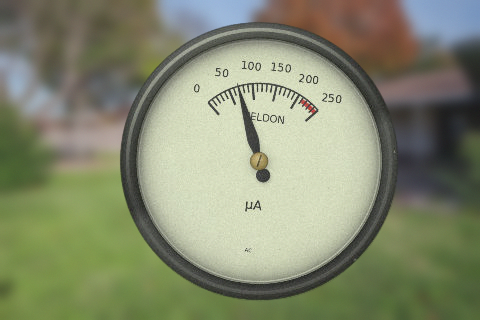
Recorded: 70 µA
